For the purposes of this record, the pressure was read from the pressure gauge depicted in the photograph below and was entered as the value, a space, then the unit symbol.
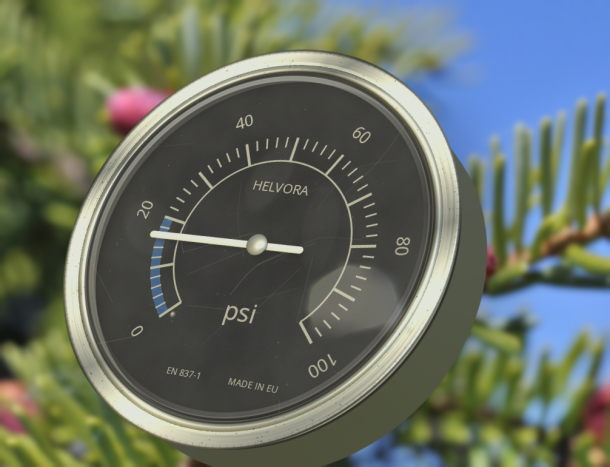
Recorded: 16 psi
